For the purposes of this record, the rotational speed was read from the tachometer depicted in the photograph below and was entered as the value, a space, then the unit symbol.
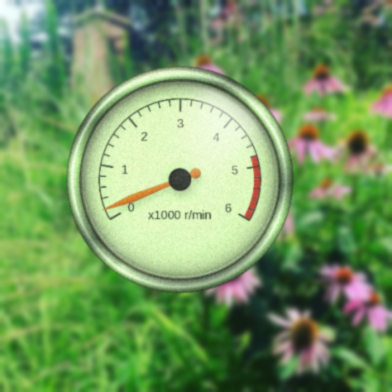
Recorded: 200 rpm
